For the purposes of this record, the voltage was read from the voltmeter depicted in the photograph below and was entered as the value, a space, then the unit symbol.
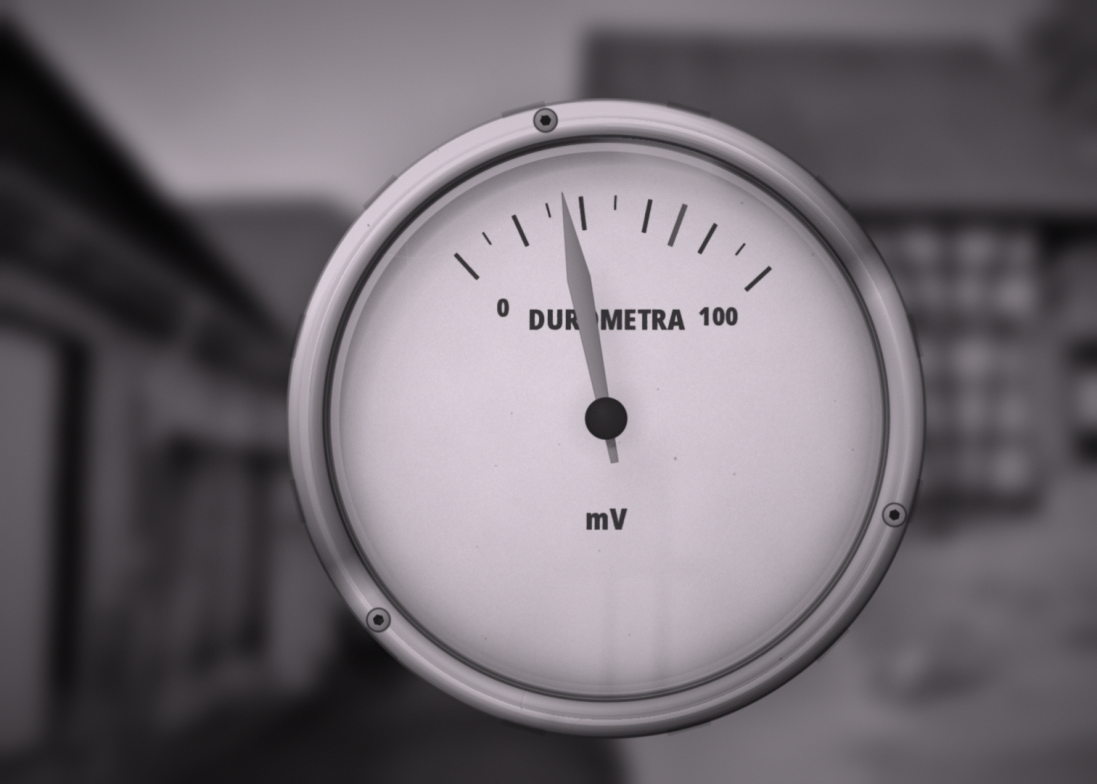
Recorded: 35 mV
